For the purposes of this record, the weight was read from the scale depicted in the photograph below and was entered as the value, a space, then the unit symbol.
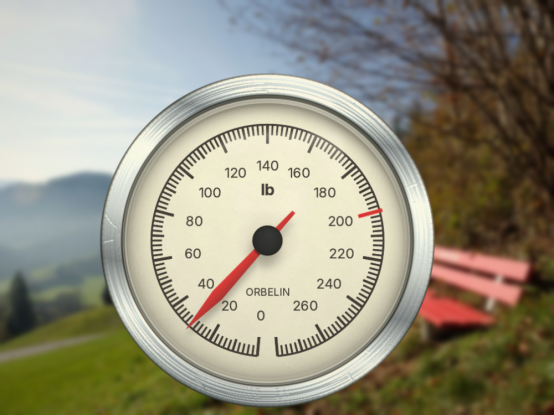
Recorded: 30 lb
